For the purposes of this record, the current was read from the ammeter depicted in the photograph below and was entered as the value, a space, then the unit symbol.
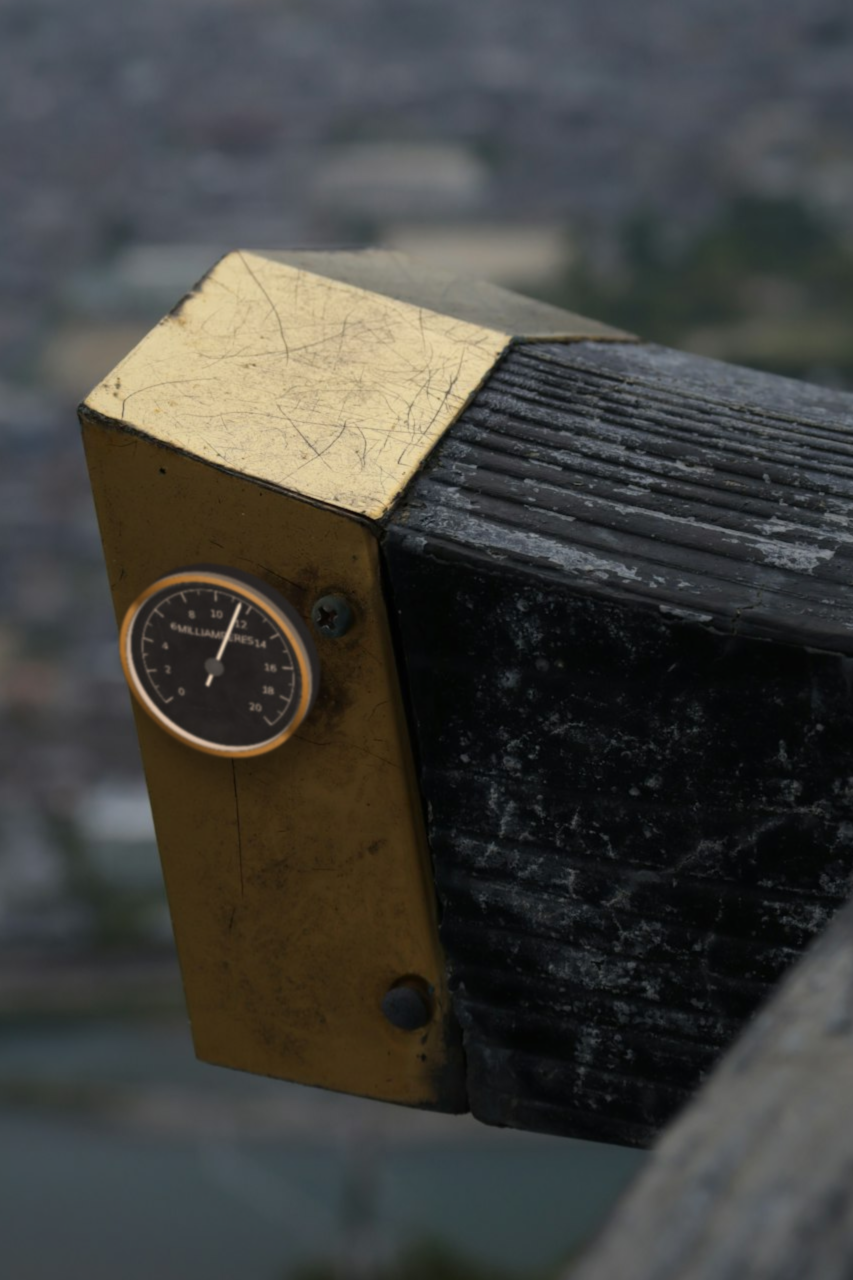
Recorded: 11.5 mA
